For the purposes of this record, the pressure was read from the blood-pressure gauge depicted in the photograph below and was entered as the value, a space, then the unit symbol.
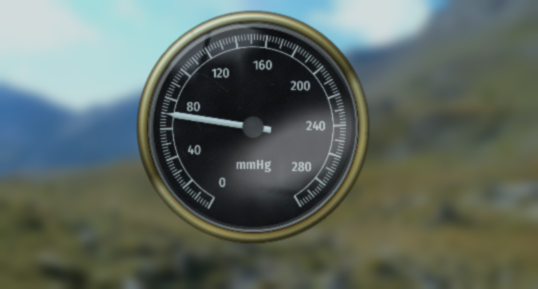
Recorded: 70 mmHg
